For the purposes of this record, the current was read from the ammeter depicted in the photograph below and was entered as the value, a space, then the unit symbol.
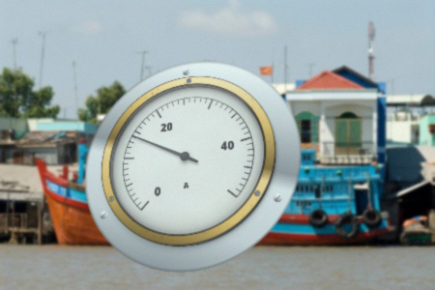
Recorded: 14 A
